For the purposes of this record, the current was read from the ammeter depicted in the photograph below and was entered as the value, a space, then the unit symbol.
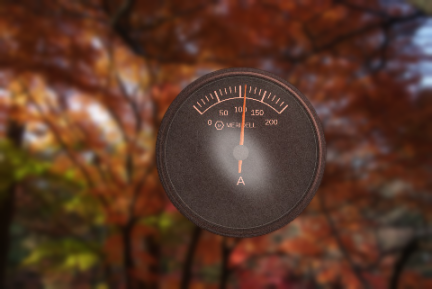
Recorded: 110 A
